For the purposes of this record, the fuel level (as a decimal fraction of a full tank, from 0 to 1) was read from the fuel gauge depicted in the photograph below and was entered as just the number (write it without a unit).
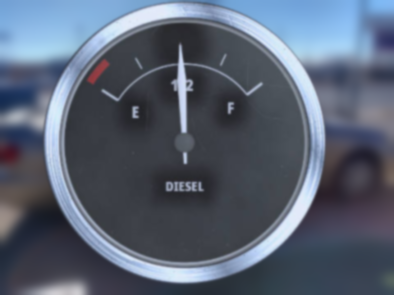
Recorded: 0.5
